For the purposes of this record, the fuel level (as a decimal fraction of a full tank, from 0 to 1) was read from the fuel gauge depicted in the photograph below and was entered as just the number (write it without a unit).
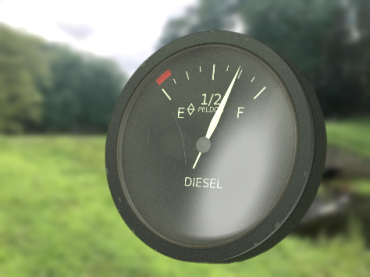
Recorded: 0.75
